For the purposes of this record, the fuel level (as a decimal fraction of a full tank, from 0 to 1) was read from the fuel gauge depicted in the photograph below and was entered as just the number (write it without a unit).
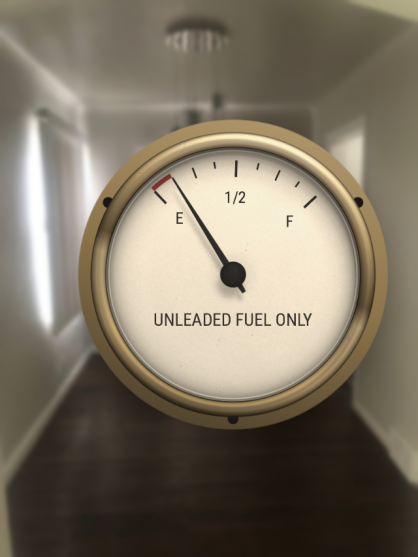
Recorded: 0.125
